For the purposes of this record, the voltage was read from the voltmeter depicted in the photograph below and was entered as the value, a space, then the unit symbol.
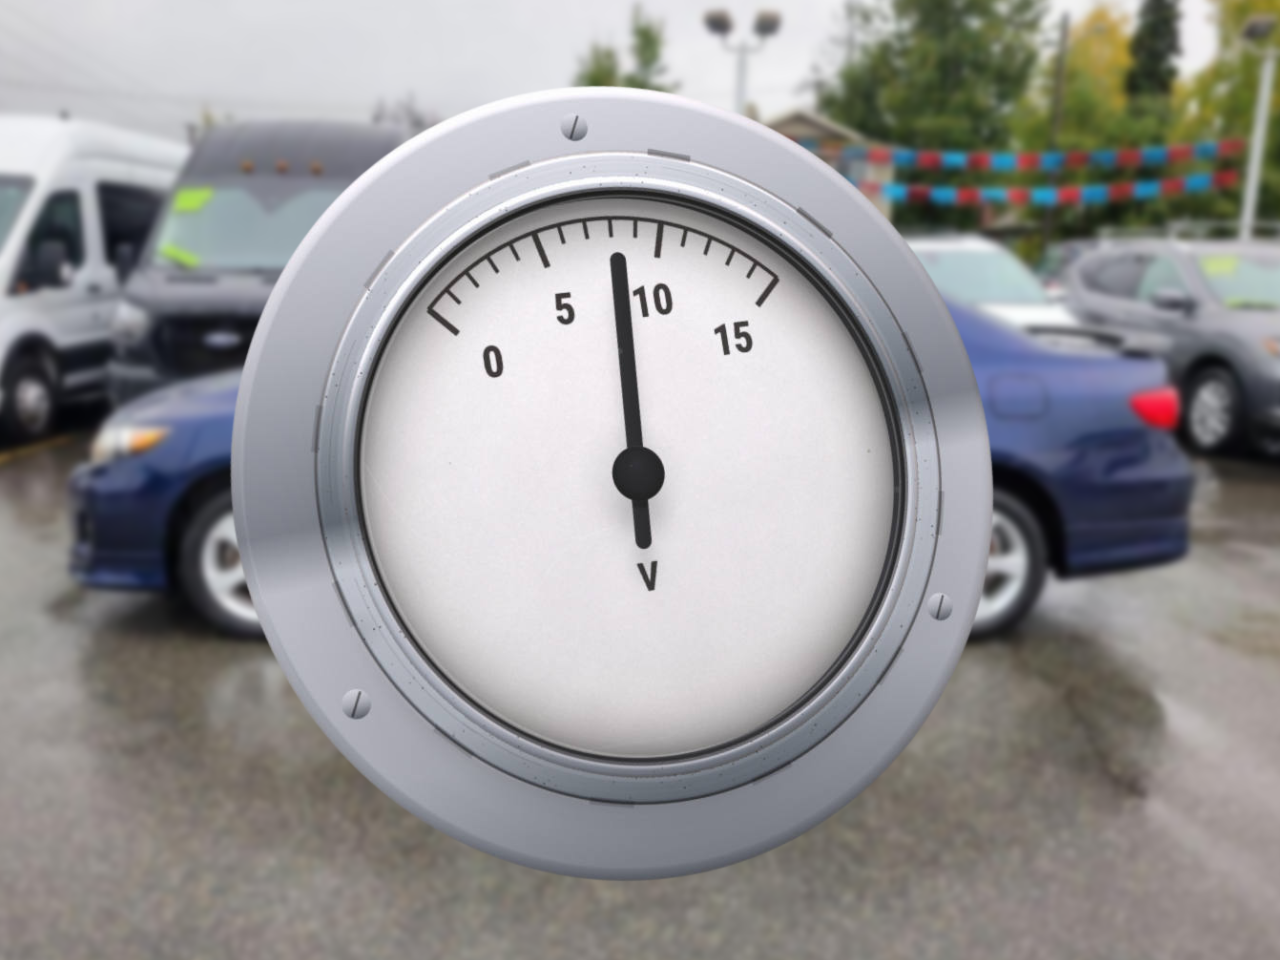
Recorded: 8 V
